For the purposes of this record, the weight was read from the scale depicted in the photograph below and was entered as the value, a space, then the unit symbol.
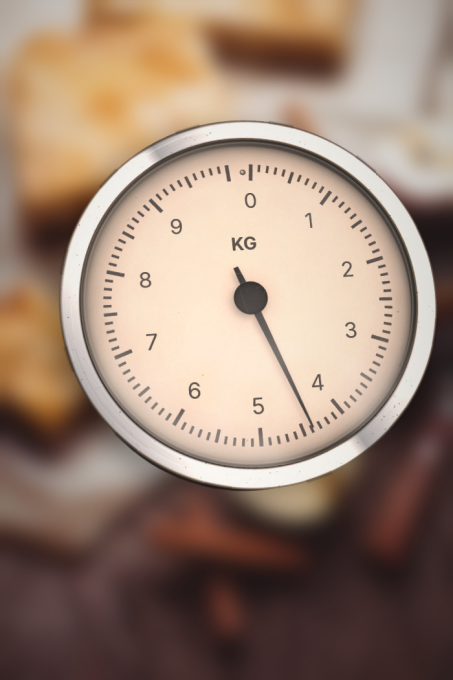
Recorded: 4.4 kg
